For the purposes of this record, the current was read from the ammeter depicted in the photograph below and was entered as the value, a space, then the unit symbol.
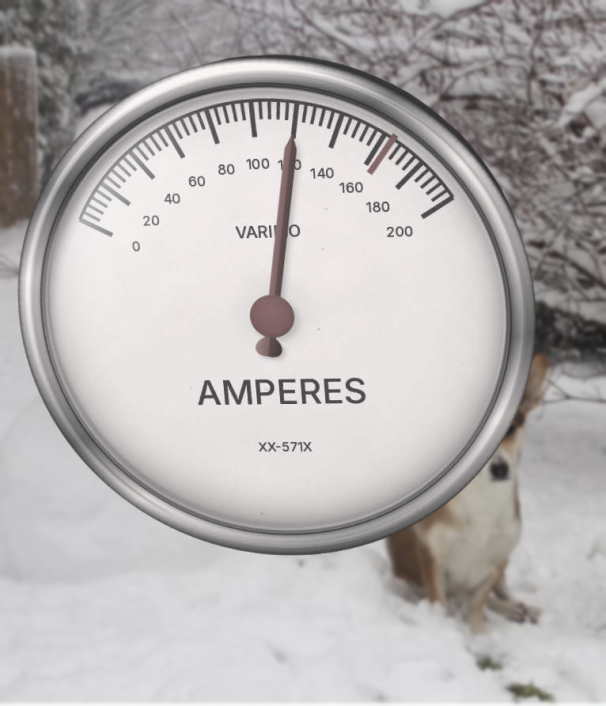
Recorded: 120 A
